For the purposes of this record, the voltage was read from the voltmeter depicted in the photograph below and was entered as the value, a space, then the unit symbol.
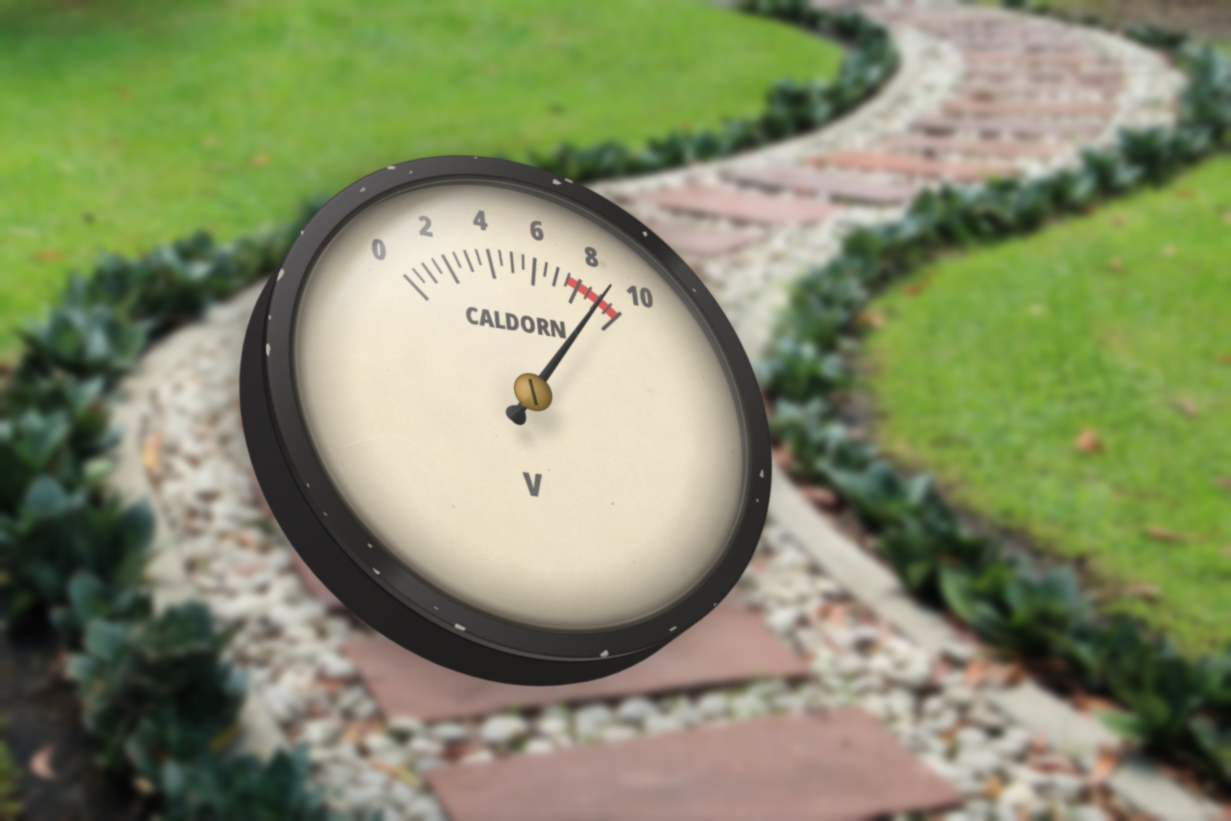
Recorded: 9 V
